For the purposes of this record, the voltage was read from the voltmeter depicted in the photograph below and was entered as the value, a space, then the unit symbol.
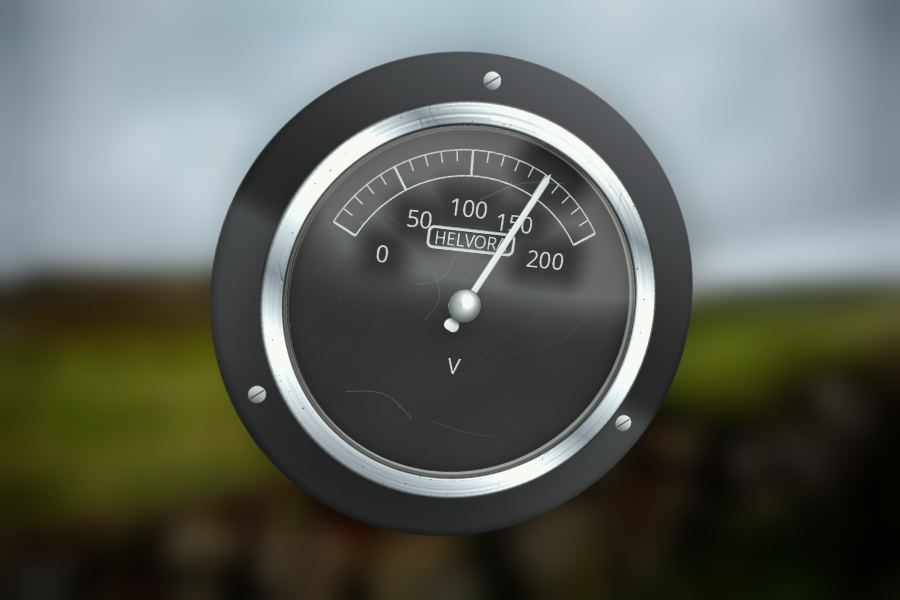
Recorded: 150 V
